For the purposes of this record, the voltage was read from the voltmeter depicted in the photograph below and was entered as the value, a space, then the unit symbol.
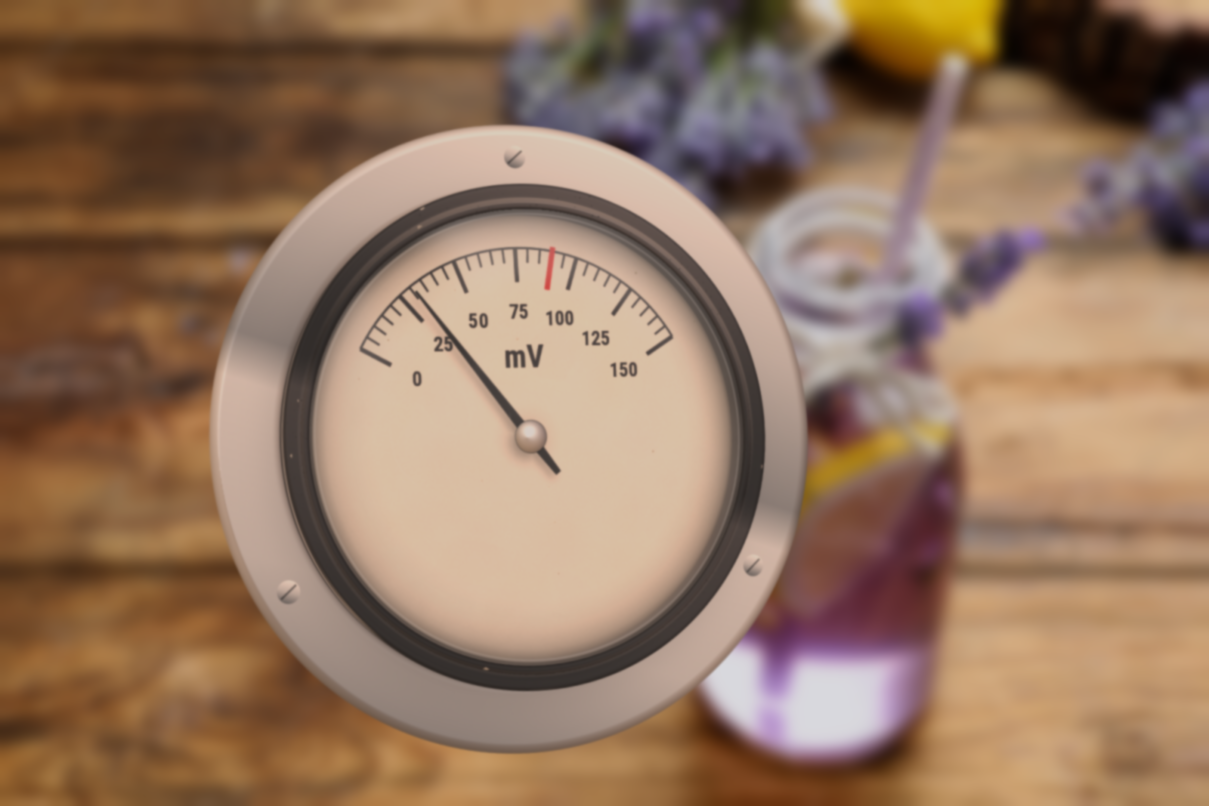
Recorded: 30 mV
